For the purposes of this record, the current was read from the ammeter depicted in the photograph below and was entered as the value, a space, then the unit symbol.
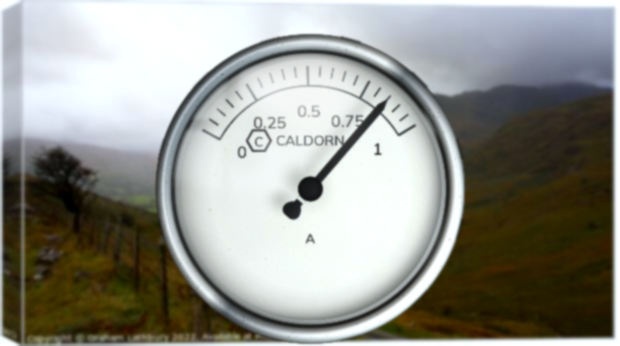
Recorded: 0.85 A
